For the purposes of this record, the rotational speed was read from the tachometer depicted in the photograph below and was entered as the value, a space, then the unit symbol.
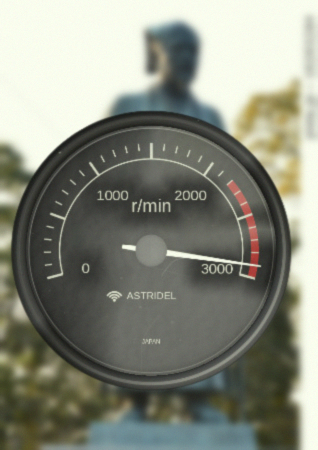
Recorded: 2900 rpm
